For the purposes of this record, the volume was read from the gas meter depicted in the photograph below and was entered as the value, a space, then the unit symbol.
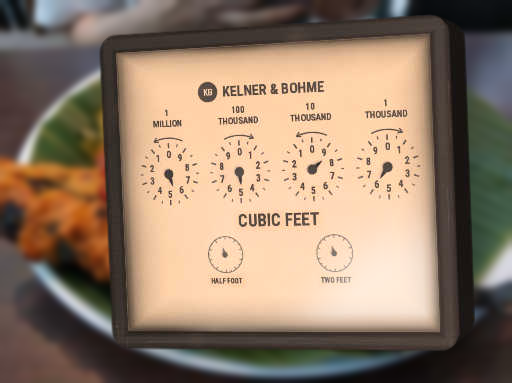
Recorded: 548600 ft³
